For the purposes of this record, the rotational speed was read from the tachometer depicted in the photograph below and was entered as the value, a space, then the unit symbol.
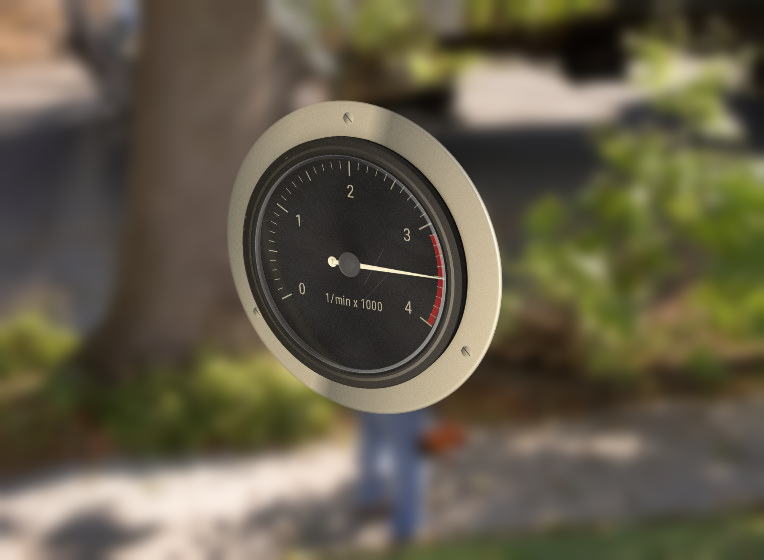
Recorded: 3500 rpm
